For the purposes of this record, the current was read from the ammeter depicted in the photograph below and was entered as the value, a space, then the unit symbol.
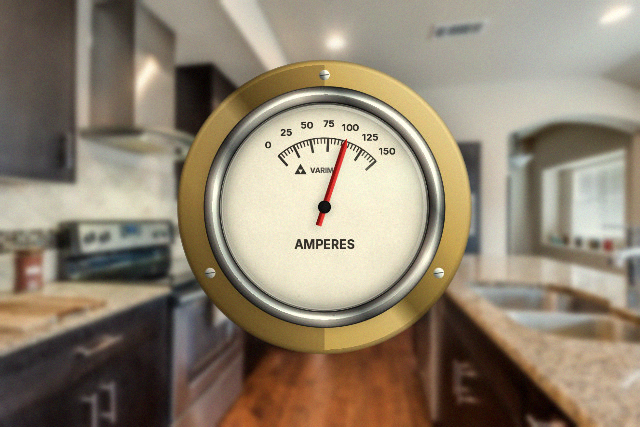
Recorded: 100 A
